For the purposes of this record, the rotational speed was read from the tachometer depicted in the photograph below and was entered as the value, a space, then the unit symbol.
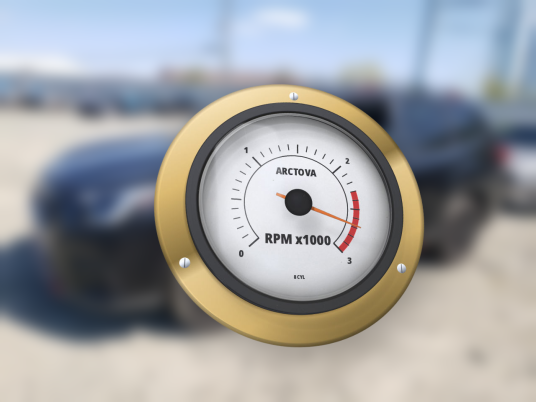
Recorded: 2700 rpm
